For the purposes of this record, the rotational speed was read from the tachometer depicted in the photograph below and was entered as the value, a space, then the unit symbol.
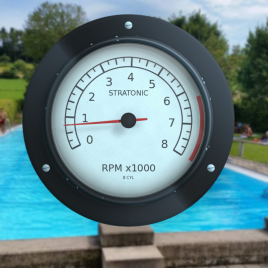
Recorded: 750 rpm
